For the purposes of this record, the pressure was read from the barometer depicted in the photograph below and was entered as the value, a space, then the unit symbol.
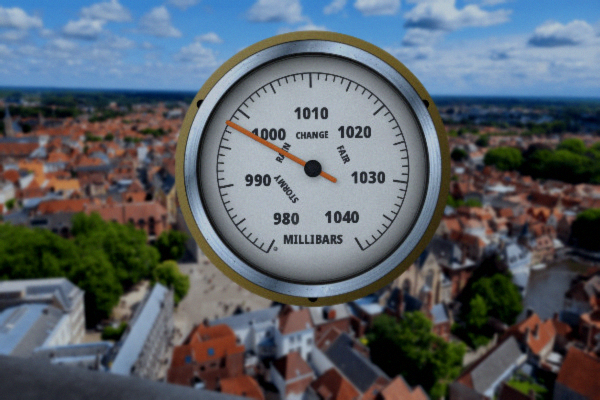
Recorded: 998 mbar
